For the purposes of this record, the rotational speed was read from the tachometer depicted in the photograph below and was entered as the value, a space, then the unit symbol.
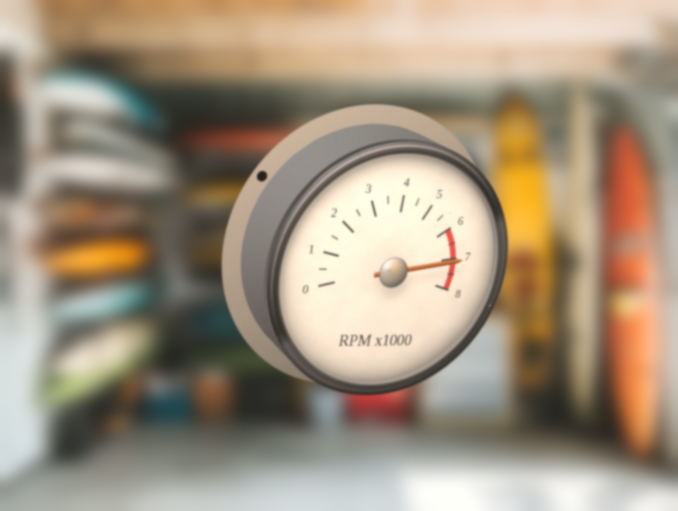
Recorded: 7000 rpm
